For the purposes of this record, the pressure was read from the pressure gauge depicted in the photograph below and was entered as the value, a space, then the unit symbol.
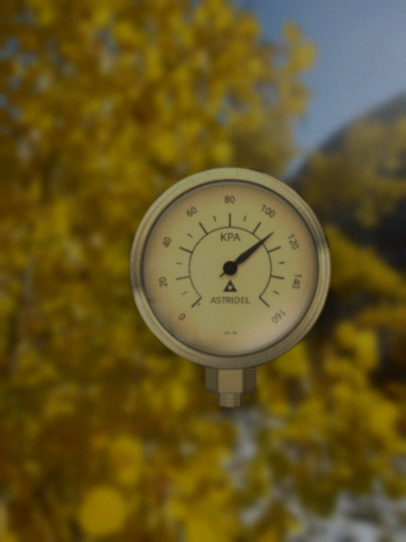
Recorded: 110 kPa
